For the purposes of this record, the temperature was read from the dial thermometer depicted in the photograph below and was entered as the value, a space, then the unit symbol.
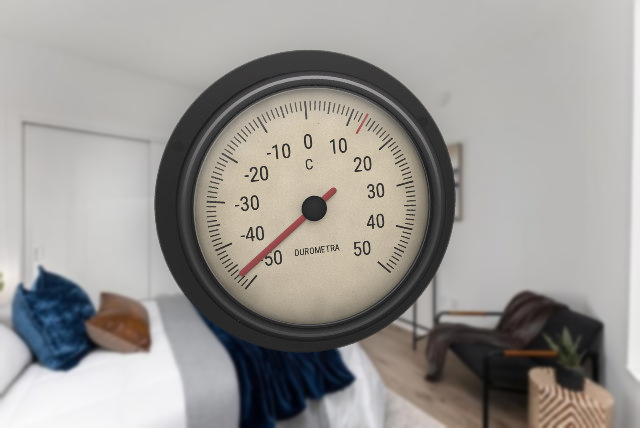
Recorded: -47 °C
